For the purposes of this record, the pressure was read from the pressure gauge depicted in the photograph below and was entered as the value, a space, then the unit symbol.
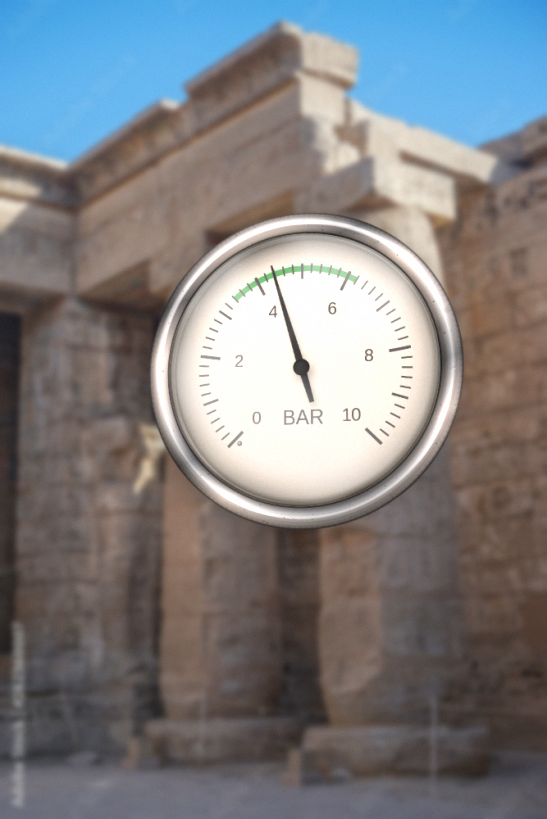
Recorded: 4.4 bar
